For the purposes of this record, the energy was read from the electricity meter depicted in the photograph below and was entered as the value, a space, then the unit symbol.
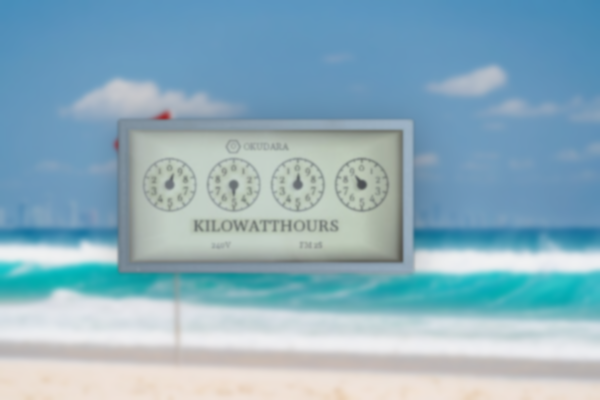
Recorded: 9499 kWh
